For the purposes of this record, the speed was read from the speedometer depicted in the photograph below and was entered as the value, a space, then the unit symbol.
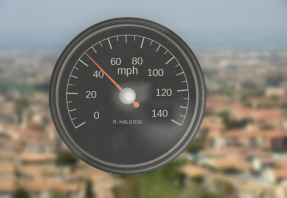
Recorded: 45 mph
